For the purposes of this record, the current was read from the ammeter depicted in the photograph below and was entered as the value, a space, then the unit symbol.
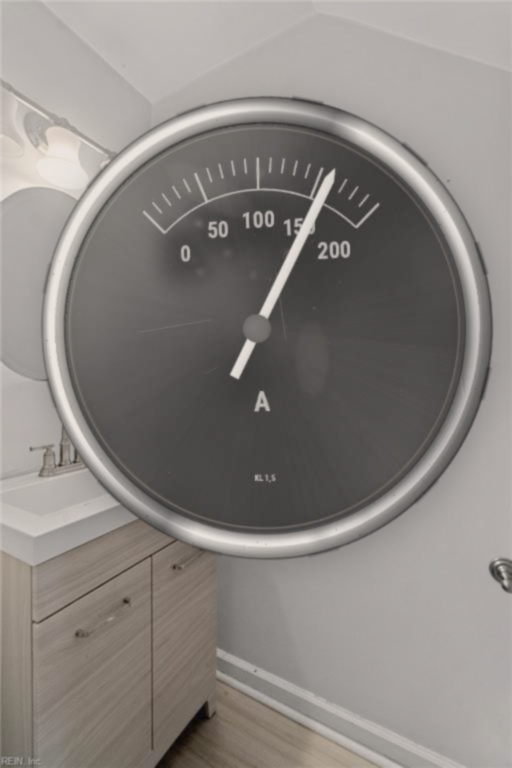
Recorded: 160 A
